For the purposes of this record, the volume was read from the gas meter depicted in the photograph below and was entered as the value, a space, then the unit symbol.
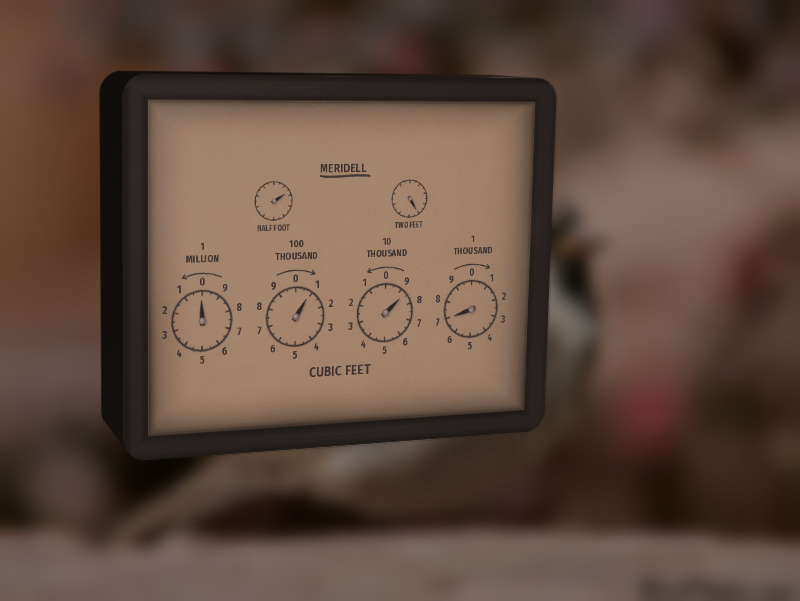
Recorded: 8700 ft³
